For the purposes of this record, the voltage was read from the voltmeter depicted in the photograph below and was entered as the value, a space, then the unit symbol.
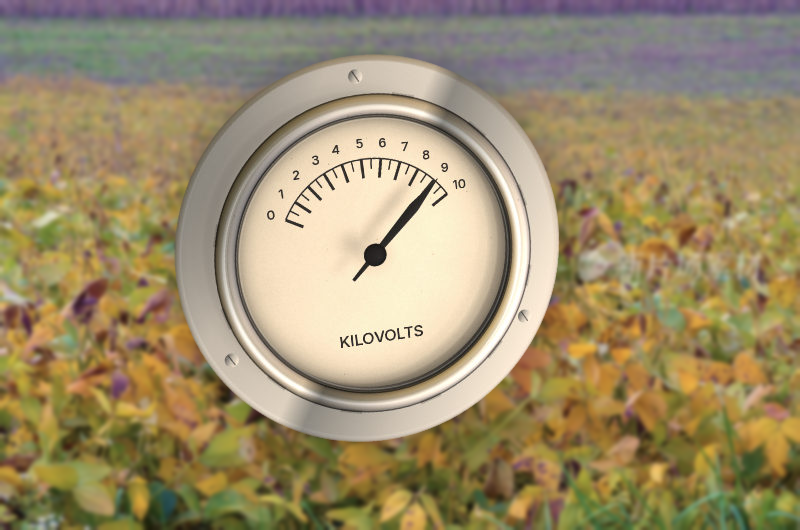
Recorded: 9 kV
